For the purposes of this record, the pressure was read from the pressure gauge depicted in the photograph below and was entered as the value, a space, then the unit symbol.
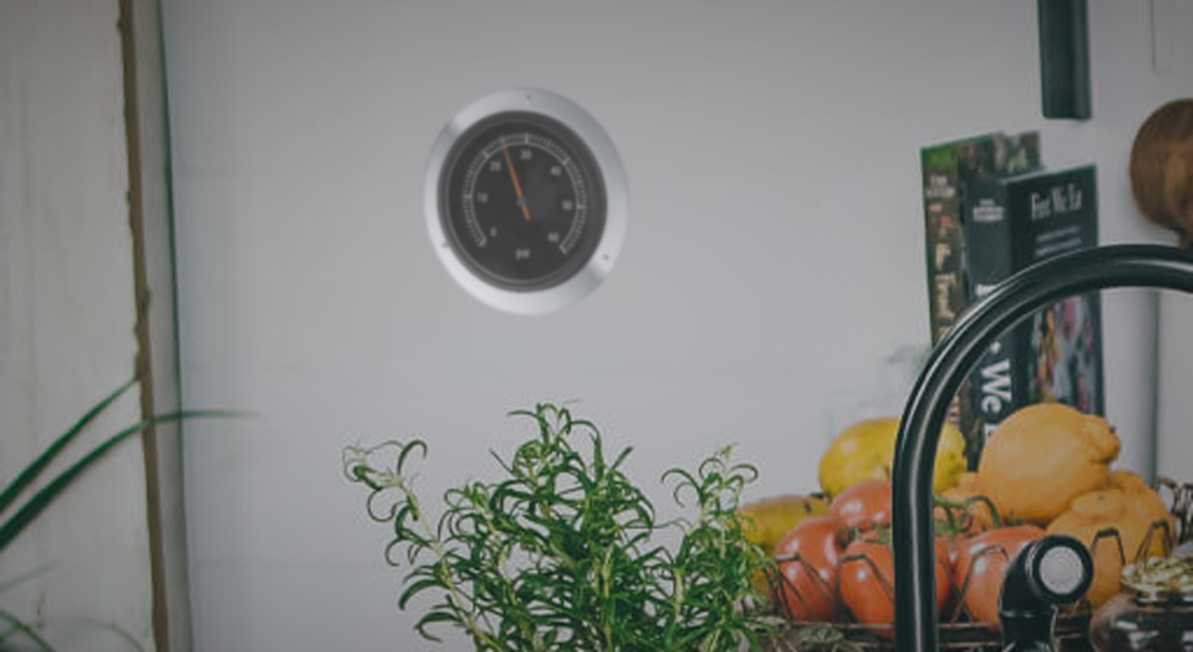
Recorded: 25 psi
